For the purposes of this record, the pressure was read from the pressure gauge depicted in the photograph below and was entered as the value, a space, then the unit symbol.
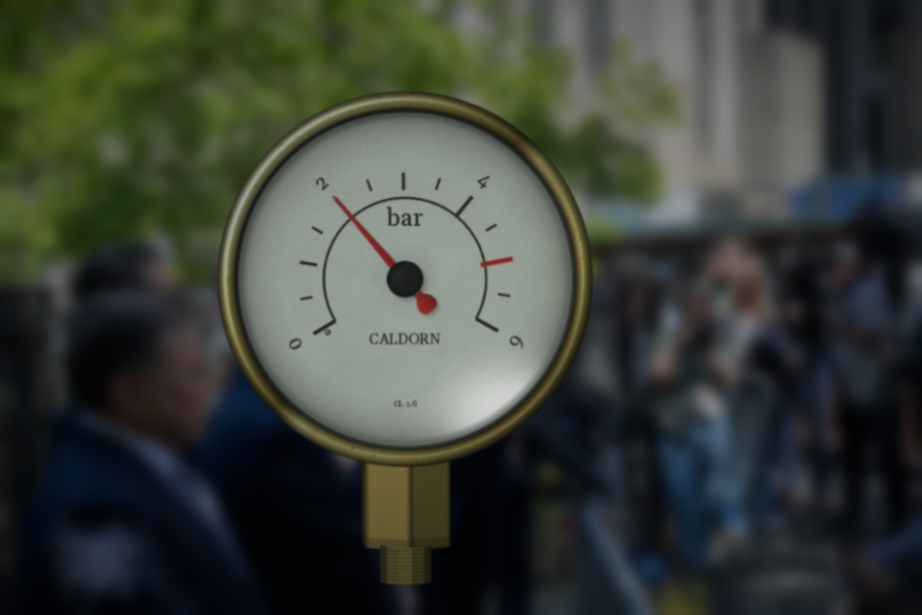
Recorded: 2 bar
